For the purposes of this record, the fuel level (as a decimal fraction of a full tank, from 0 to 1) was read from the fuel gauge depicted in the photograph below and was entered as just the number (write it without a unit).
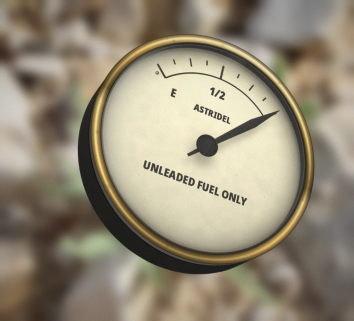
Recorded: 1
